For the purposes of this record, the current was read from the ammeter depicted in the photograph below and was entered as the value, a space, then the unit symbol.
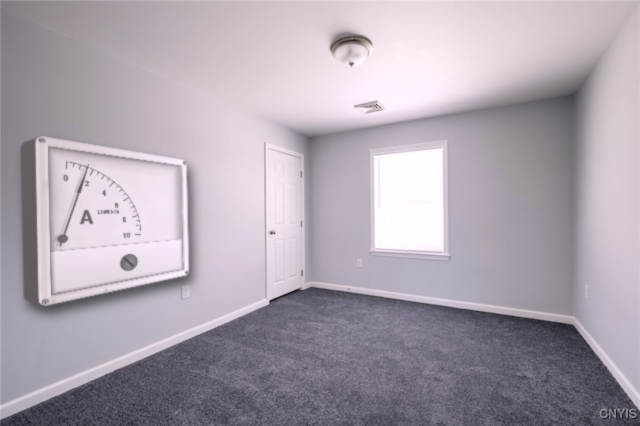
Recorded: 1.5 A
